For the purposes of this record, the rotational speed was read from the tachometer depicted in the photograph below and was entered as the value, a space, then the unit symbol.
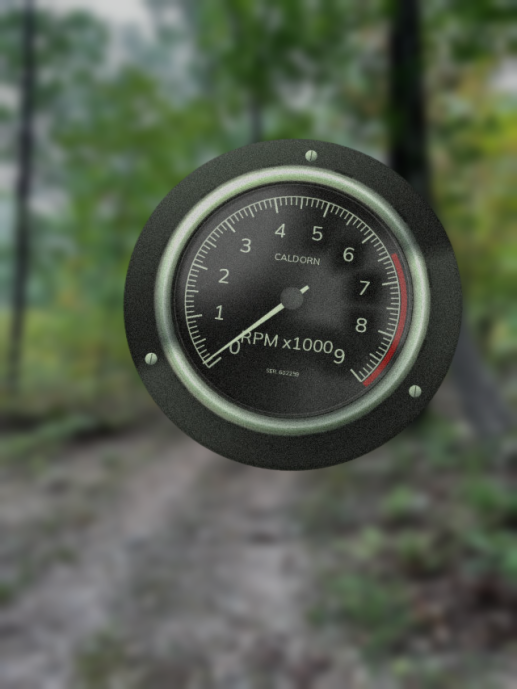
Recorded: 100 rpm
